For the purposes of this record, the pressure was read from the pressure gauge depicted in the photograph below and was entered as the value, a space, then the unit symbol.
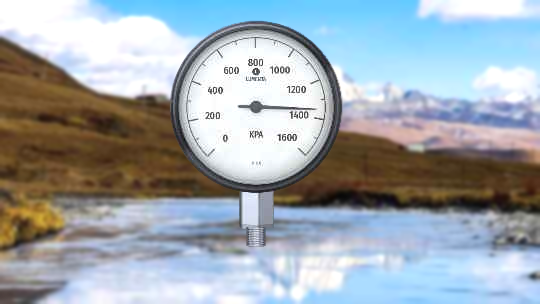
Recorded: 1350 kPa
